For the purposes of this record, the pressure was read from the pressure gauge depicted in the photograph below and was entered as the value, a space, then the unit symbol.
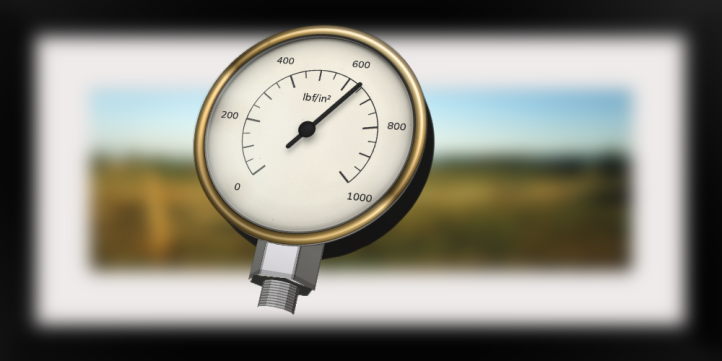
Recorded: 650 psi
